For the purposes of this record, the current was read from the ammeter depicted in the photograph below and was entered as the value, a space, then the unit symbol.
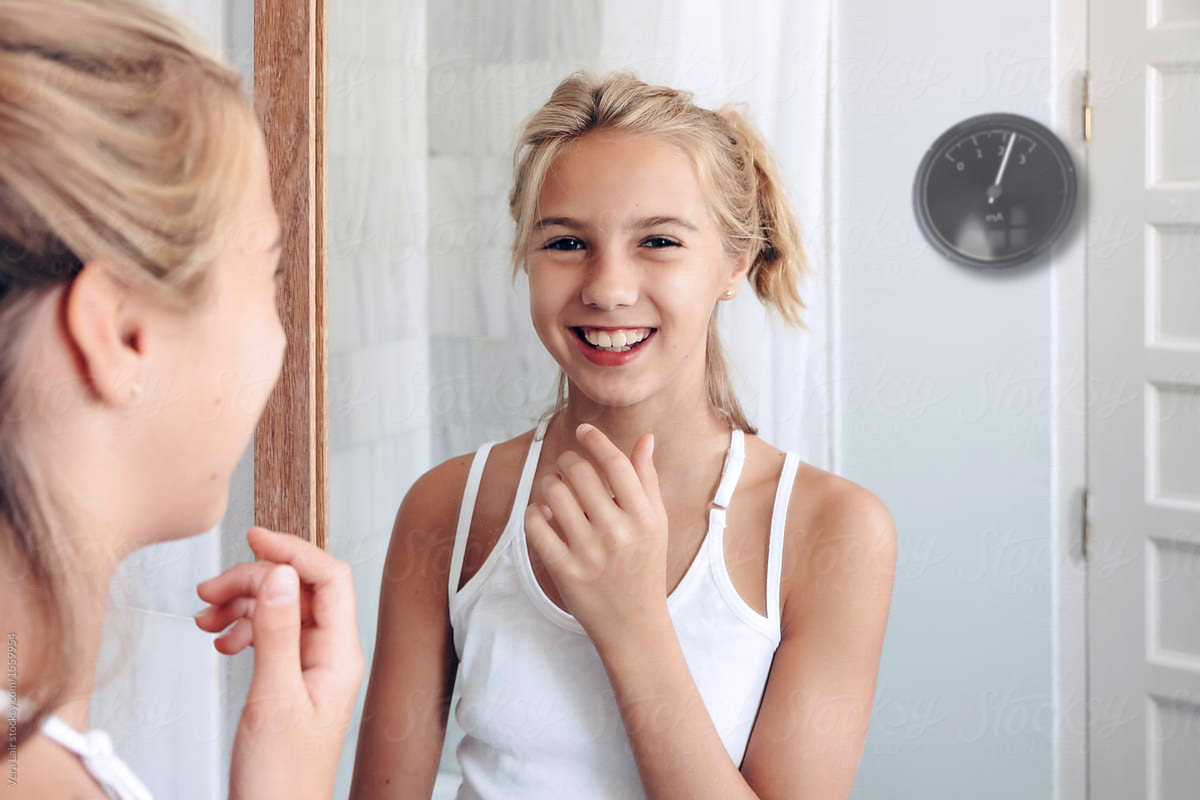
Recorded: 2.25 mA
